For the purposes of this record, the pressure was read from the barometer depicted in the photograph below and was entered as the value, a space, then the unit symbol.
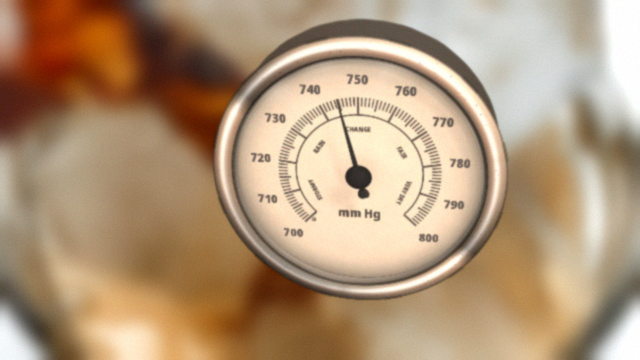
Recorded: 745 mmHg
